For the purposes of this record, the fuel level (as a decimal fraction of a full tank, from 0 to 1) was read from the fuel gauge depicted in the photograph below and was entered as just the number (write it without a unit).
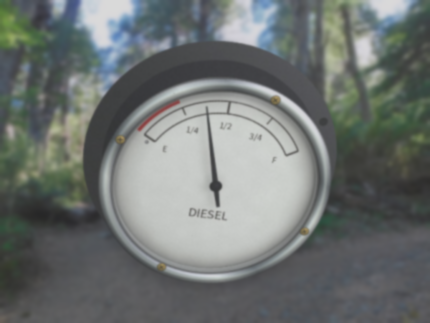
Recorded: 0.375
